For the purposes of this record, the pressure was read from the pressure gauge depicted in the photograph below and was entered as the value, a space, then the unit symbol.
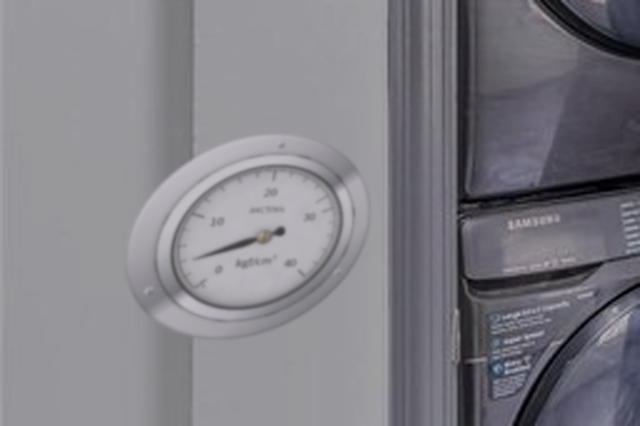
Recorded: 4 kg/cm²
